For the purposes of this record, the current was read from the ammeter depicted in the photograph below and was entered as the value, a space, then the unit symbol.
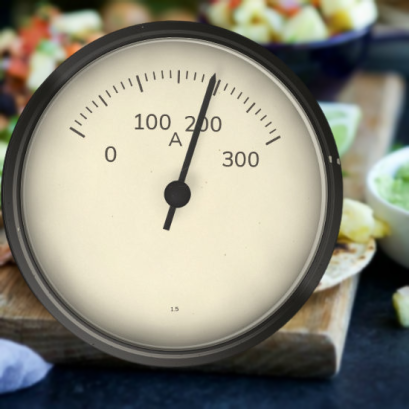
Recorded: 190 A
